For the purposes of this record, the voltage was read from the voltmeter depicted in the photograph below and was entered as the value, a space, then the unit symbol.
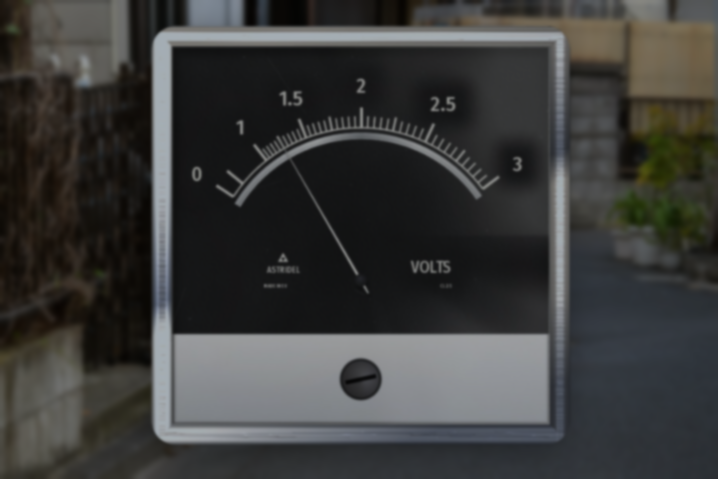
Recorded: 1.25 V
